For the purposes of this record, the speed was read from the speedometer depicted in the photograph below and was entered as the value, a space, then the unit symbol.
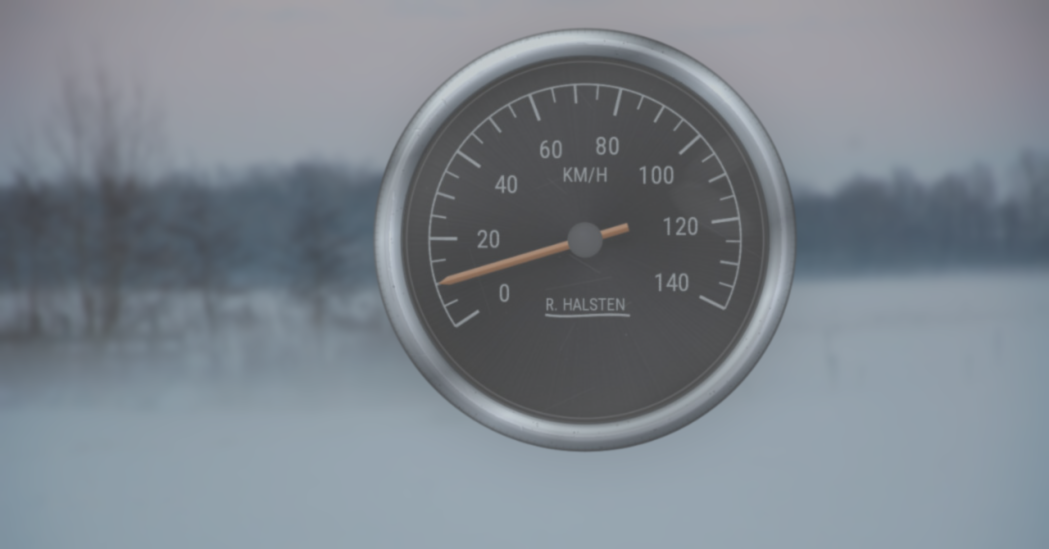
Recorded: 10 km/h
